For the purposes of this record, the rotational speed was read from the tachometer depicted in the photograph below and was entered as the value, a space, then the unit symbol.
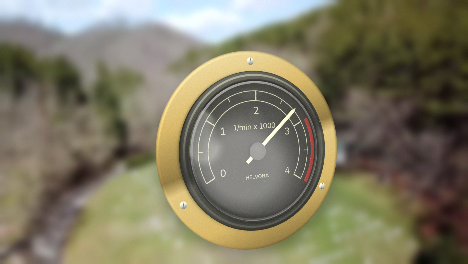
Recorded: 2750 rpm
